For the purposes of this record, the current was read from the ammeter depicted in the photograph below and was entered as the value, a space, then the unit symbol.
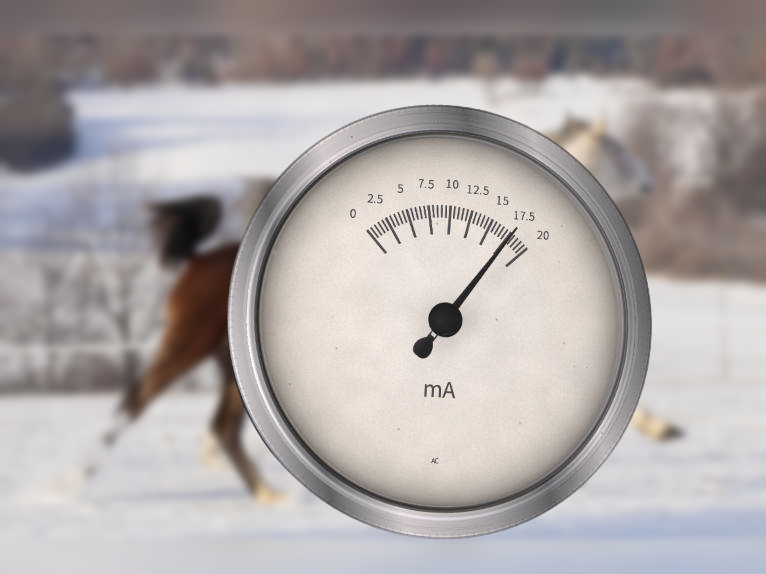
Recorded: 17.5 mA
